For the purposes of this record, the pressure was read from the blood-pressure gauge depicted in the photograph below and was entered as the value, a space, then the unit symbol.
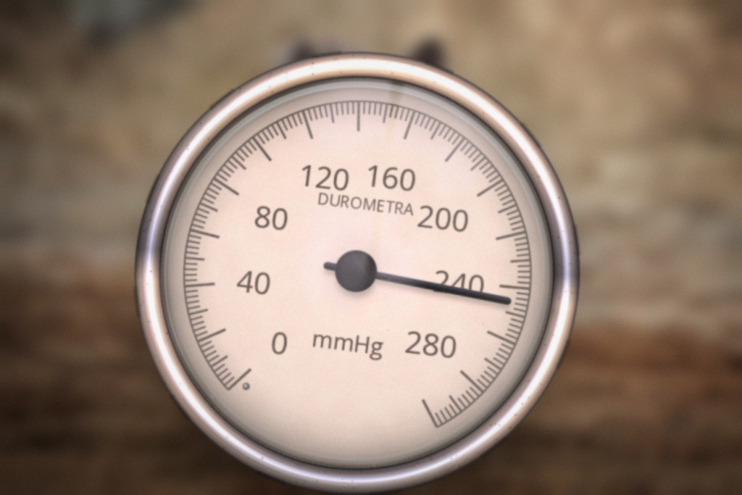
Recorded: 246 mmHg
